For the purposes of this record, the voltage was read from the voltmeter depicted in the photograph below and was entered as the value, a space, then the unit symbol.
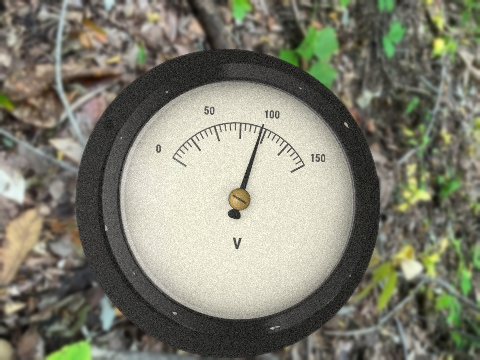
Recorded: 95 V
